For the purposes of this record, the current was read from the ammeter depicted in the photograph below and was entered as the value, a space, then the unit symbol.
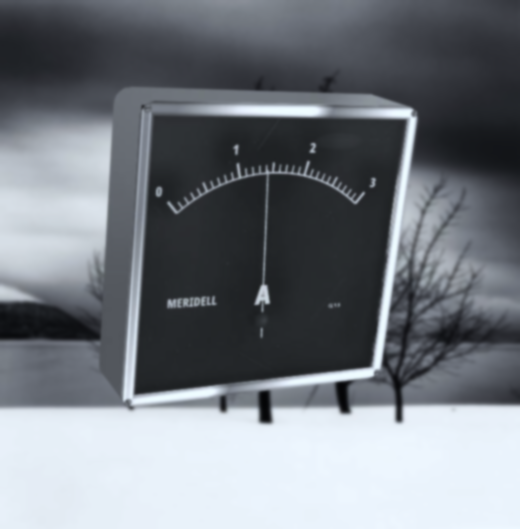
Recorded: 1.4 A
